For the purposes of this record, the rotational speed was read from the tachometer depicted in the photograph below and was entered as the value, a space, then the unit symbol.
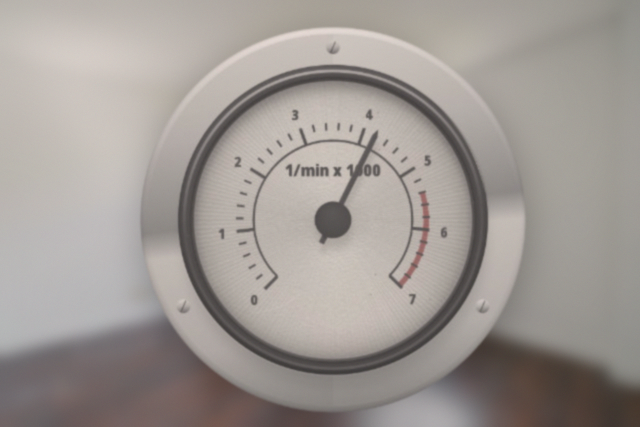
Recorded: 4200 rpm
